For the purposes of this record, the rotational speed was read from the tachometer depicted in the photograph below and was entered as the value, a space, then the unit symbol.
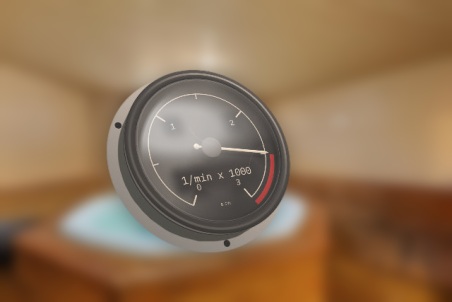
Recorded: 2500 rpm
